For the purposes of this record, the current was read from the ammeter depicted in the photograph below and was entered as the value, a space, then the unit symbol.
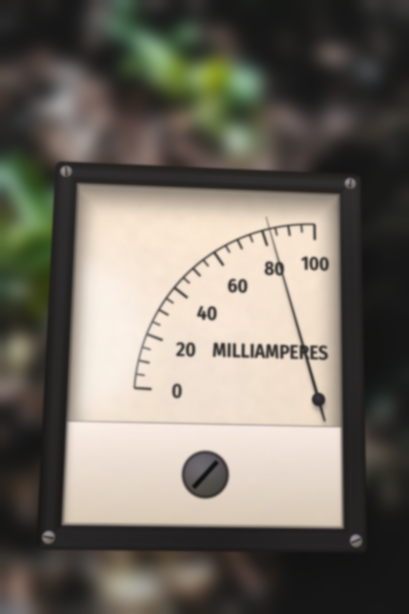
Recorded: 82.5 mA
